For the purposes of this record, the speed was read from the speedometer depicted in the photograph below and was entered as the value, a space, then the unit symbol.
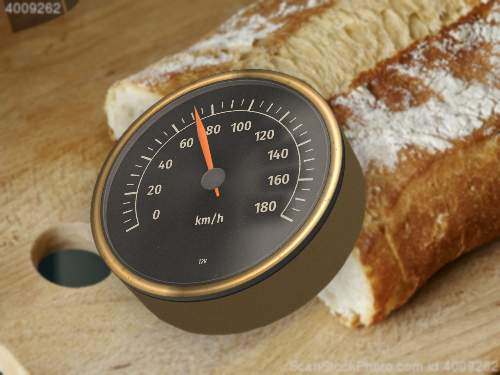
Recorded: 72.5 km/h
